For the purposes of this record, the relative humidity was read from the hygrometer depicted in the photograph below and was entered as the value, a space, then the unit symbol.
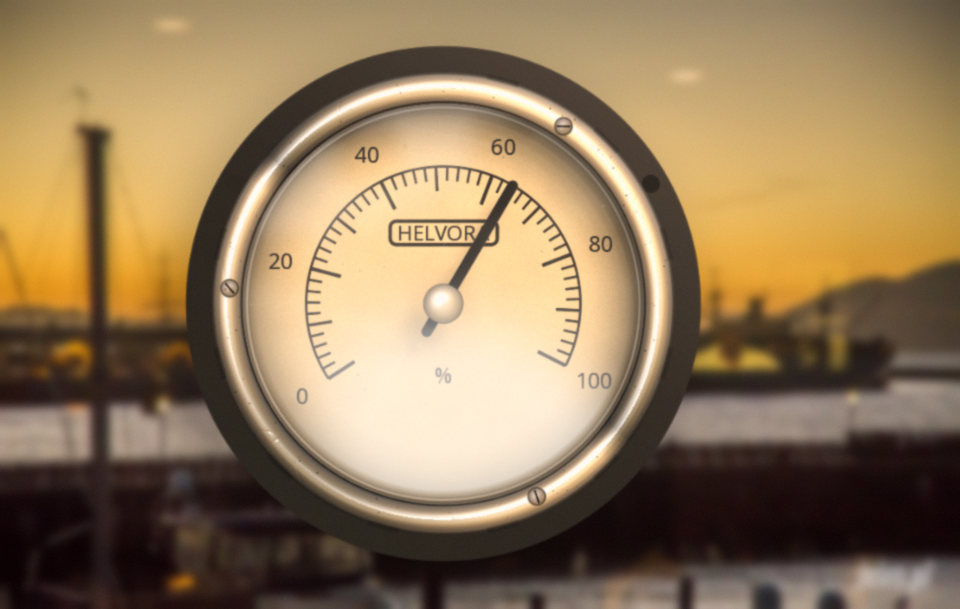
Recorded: 64 %
